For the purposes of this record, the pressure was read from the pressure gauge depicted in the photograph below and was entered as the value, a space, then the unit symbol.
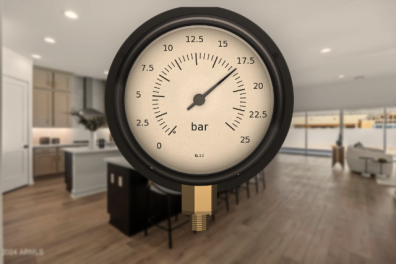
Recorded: 17.5 bar
